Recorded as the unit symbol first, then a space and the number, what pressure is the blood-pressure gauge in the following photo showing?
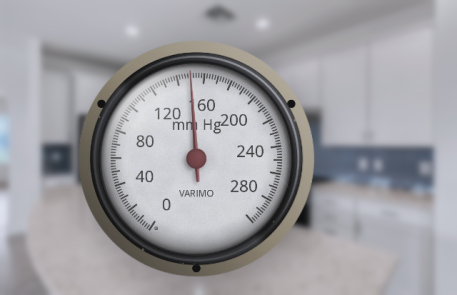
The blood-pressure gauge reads mmHg 150
